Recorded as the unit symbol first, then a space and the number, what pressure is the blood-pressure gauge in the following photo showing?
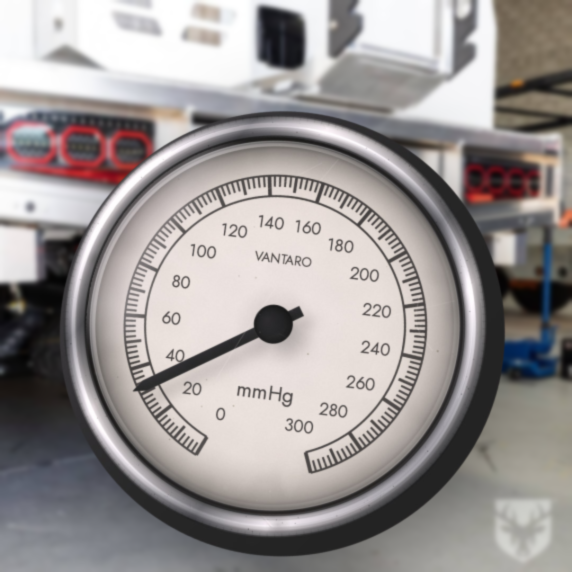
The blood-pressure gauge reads mmHg 32
